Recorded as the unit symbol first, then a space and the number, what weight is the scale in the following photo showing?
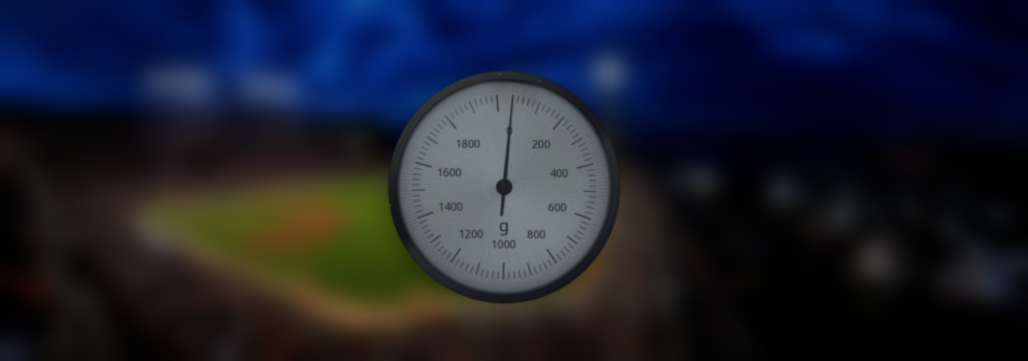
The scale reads g 0
